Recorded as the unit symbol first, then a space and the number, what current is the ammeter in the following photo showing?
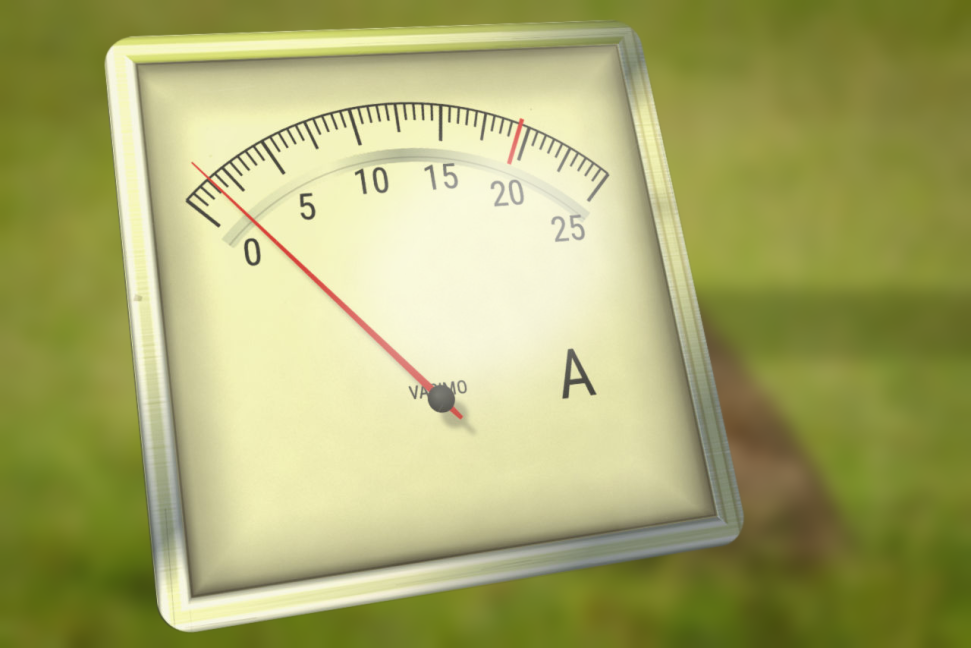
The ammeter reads A 1.5
